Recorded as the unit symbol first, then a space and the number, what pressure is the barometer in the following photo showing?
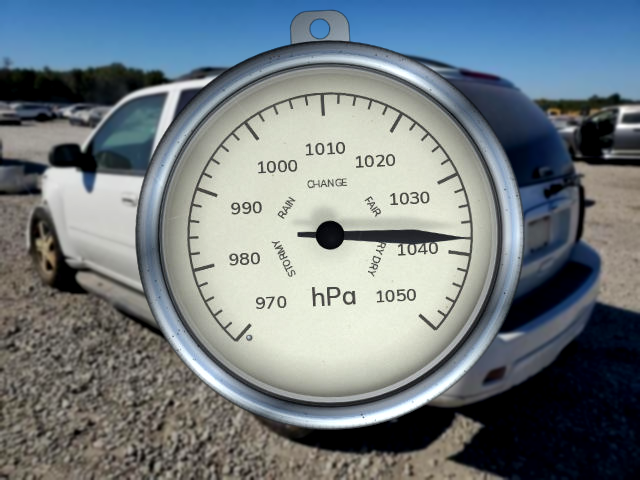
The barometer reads hPa 1038
